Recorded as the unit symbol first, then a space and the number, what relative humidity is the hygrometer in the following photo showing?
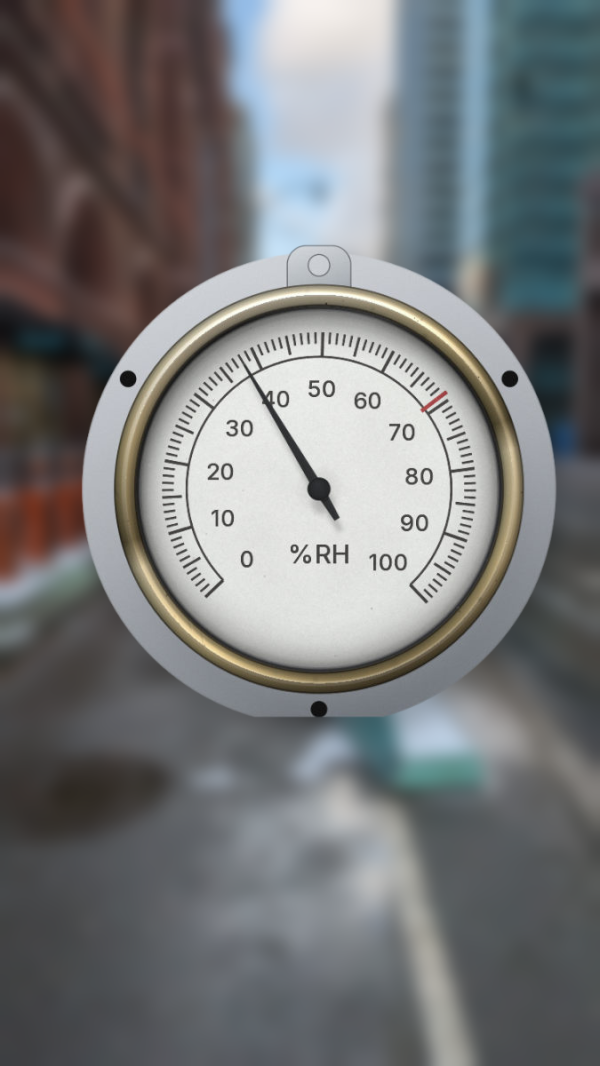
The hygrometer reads % 38
